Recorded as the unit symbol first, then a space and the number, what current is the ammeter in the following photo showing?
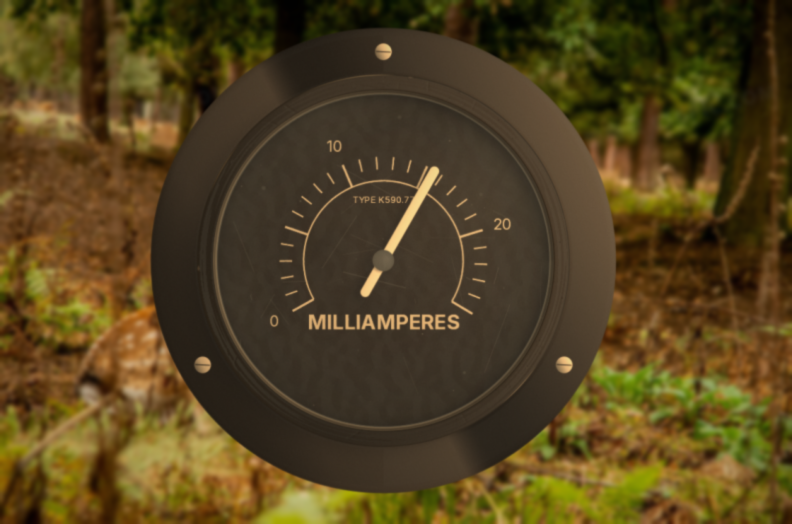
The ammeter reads mA 15.5
